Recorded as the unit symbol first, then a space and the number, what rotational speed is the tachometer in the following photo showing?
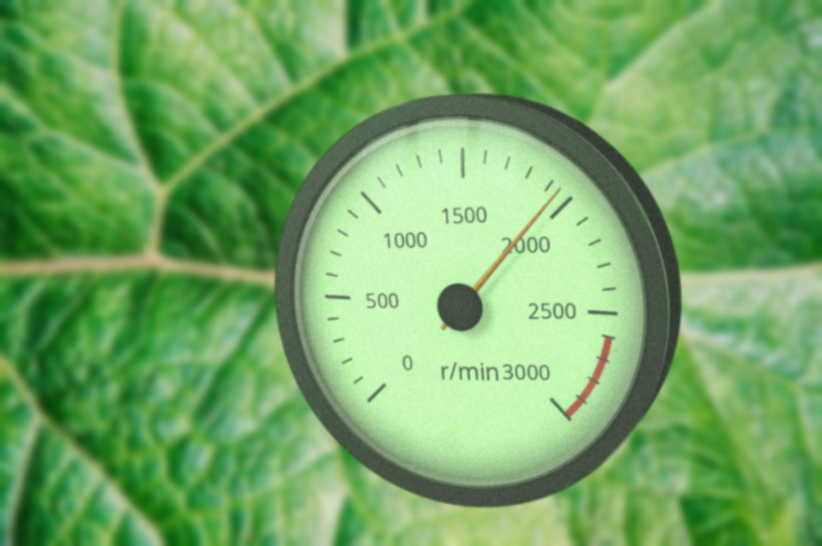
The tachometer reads rpm 1950
